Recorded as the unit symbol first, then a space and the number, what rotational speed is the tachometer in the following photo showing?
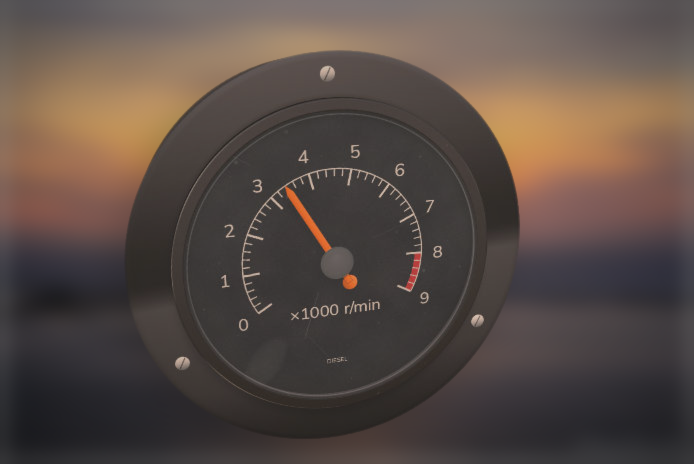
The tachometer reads rpm 3400
